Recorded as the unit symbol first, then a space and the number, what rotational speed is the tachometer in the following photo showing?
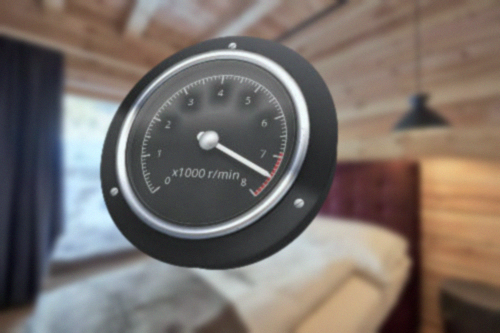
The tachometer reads rpm 7500
